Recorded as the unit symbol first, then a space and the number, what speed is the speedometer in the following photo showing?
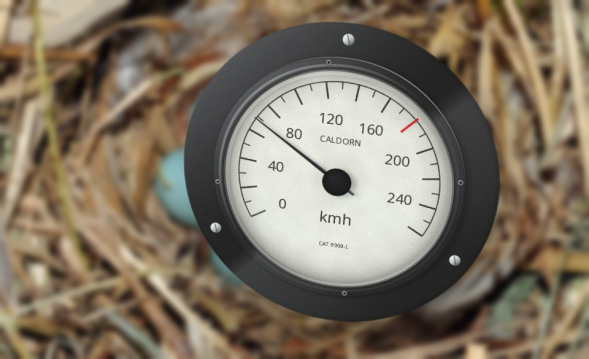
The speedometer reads km/h 70
